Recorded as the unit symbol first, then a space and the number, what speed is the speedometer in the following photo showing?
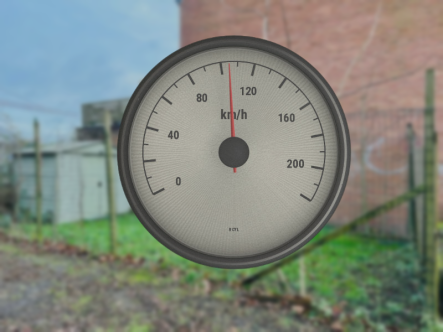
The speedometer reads km/h 105
